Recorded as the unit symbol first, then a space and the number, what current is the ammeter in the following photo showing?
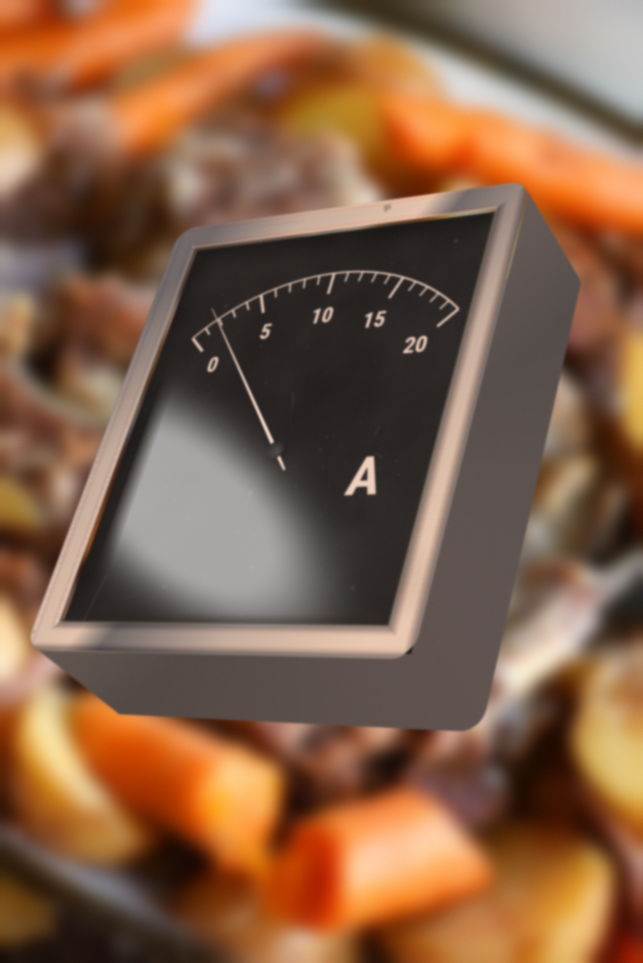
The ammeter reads A 2
